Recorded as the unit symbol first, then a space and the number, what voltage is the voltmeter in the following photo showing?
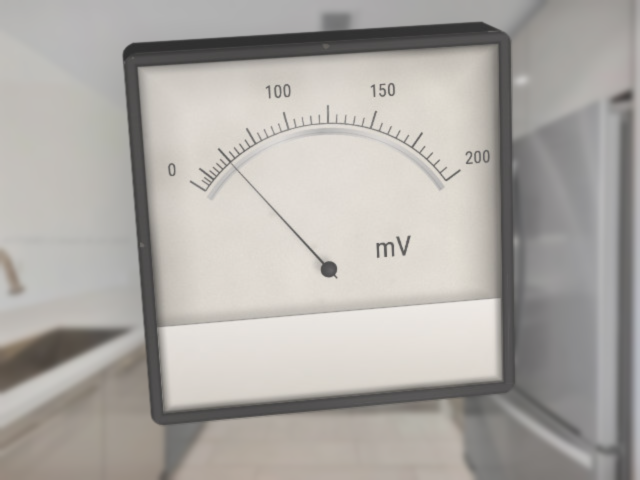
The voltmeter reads mV 50
